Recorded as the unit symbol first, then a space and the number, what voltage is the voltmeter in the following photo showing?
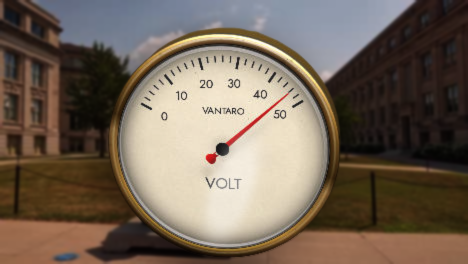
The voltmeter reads V 46
